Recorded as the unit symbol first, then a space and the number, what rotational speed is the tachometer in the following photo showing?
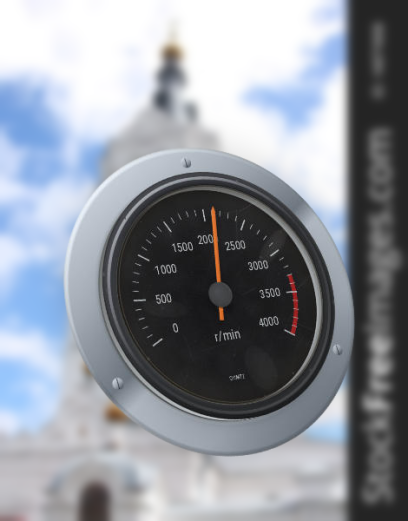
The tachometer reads rpm 2100
